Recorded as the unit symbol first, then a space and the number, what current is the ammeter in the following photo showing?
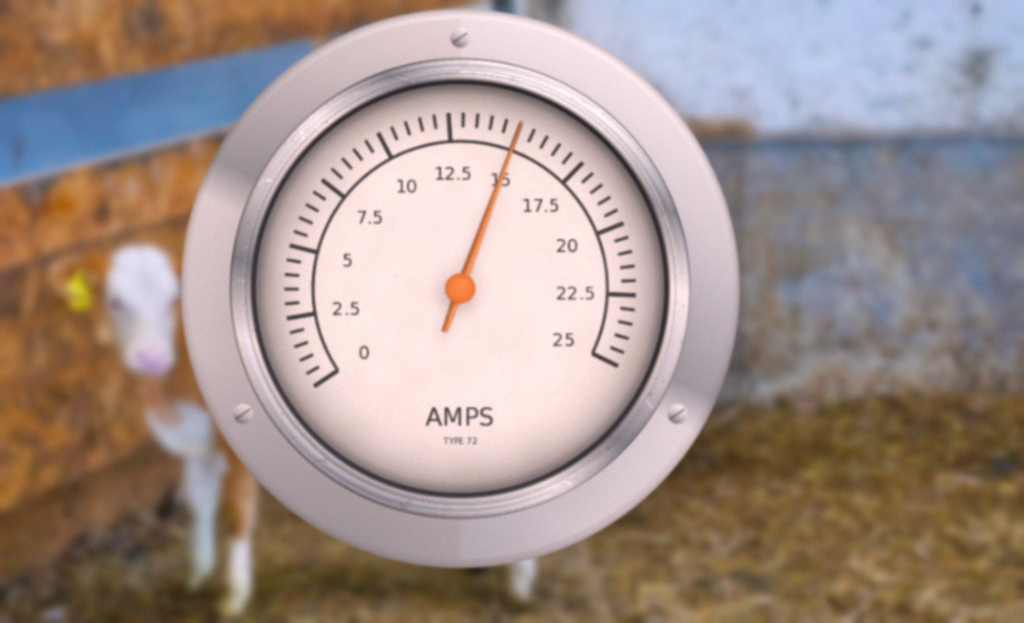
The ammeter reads A 15
